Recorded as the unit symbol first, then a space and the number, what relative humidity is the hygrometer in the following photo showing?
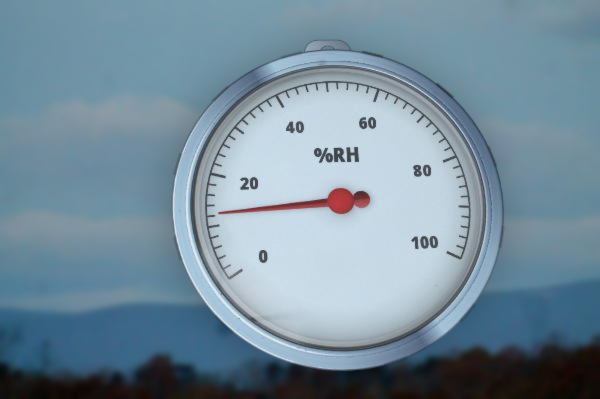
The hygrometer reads % 12
